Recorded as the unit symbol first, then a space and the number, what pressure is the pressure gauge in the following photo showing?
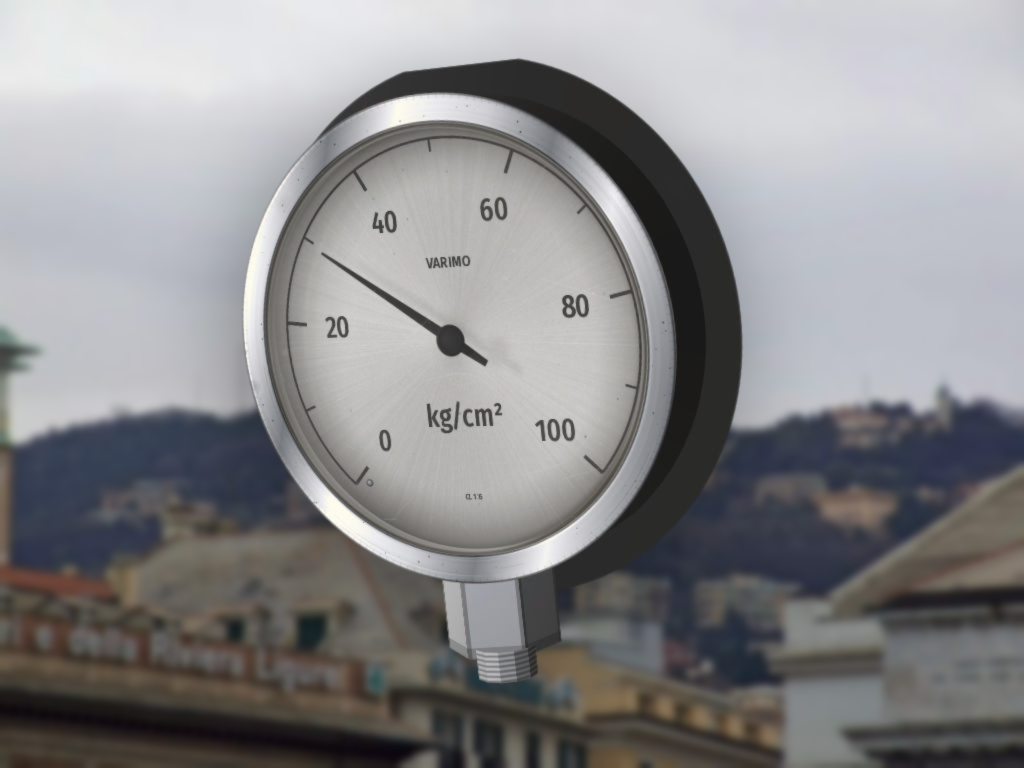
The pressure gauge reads kg/cm² 30
